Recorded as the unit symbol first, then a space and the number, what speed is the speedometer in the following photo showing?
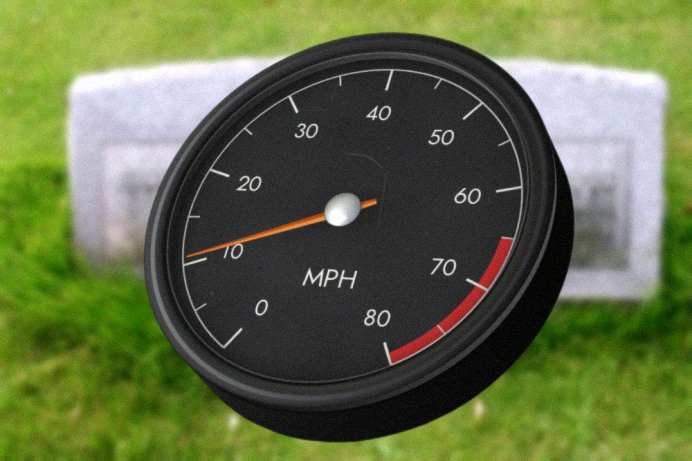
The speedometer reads mph 10
